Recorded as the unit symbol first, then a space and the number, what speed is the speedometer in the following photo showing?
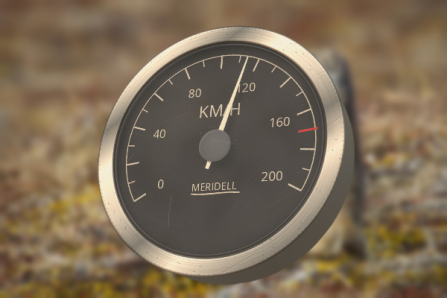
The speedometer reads km/h 115
